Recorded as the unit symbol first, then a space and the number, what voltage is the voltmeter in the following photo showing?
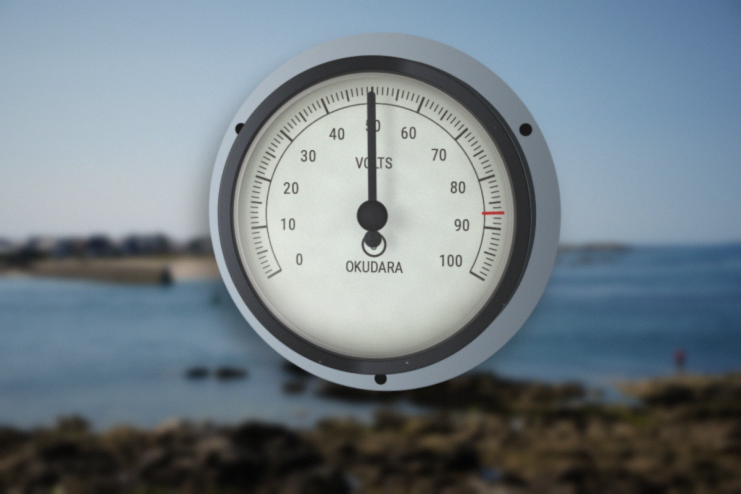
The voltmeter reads V 50
